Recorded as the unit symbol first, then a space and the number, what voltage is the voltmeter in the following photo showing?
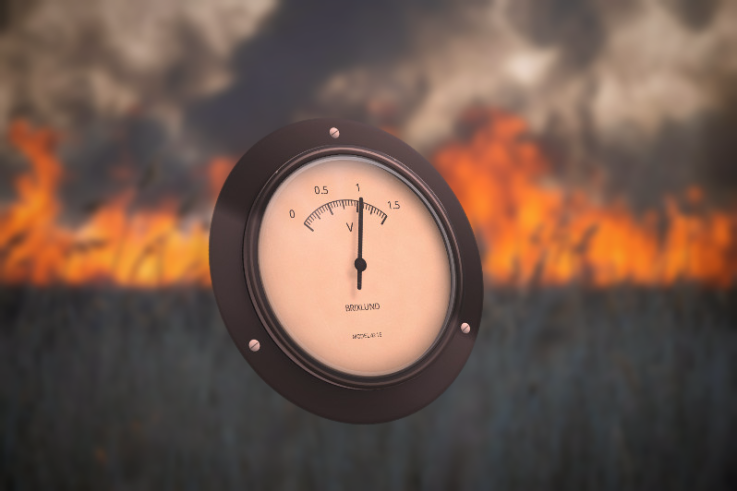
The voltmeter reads V 1
